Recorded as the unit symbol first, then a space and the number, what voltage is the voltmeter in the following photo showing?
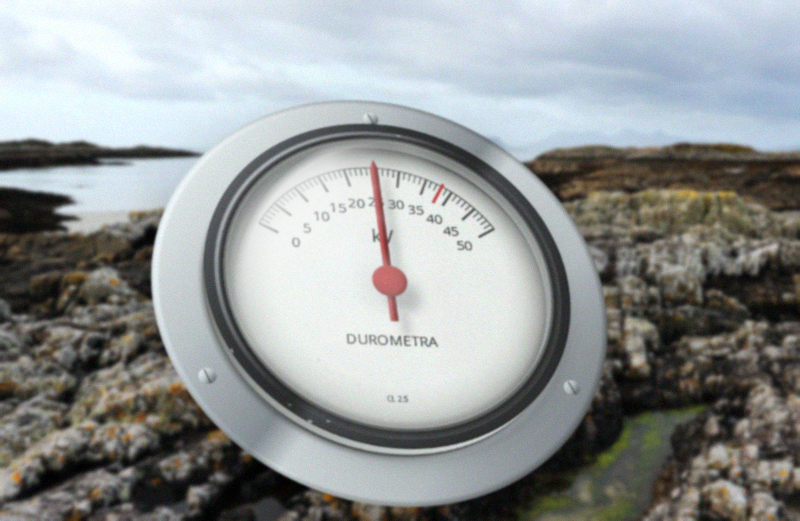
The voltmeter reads kV 25
